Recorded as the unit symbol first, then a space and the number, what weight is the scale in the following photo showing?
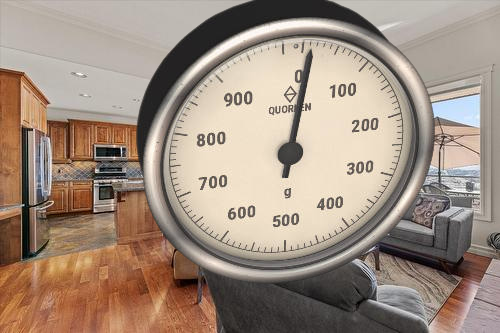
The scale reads g 10
